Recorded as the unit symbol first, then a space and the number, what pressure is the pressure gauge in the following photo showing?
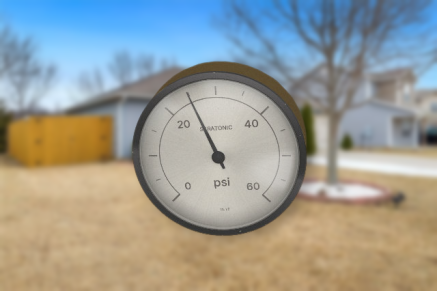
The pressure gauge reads psi 25
